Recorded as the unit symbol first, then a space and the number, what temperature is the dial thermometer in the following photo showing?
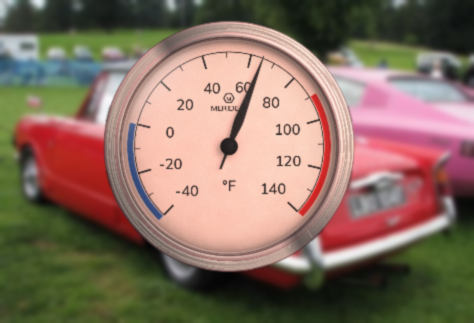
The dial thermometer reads °F 65
